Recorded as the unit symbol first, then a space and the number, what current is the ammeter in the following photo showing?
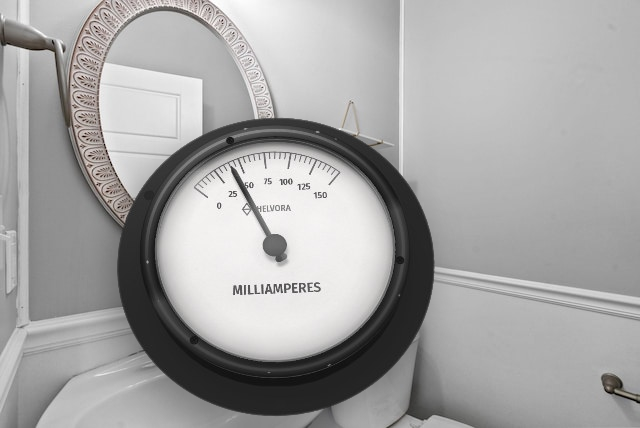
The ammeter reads mA 40
